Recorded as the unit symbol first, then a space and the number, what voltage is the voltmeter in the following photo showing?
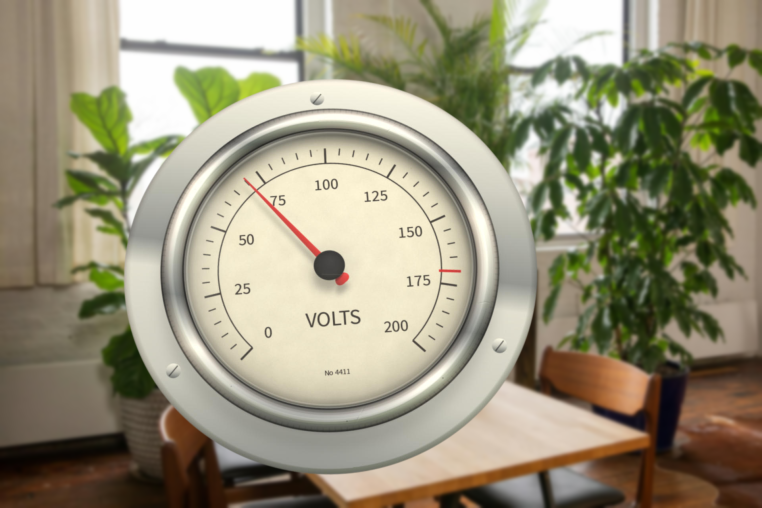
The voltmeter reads V 70
